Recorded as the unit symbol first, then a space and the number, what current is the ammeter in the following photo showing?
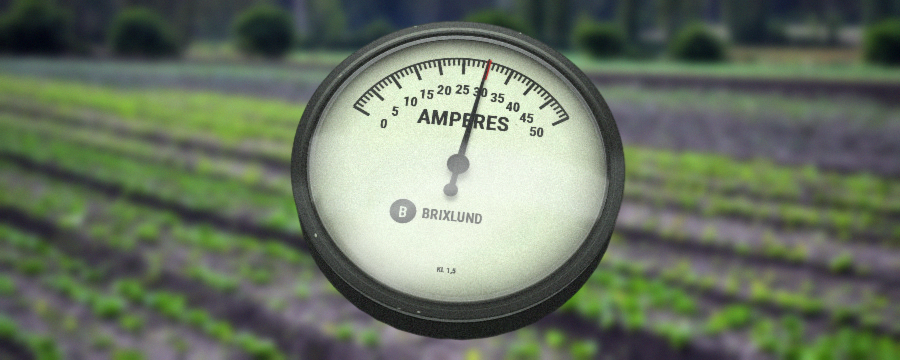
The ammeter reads A 30
